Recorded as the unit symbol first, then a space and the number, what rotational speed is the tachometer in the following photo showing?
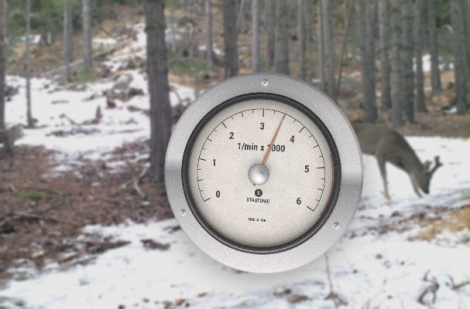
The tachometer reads rpm 3500
